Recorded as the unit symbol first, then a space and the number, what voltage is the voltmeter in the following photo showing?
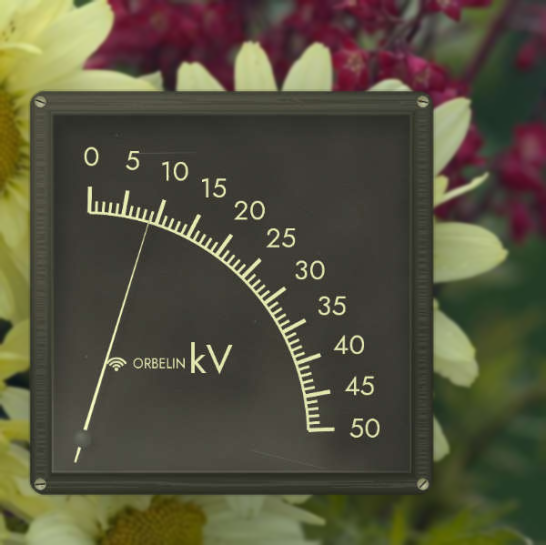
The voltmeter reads kV 9
